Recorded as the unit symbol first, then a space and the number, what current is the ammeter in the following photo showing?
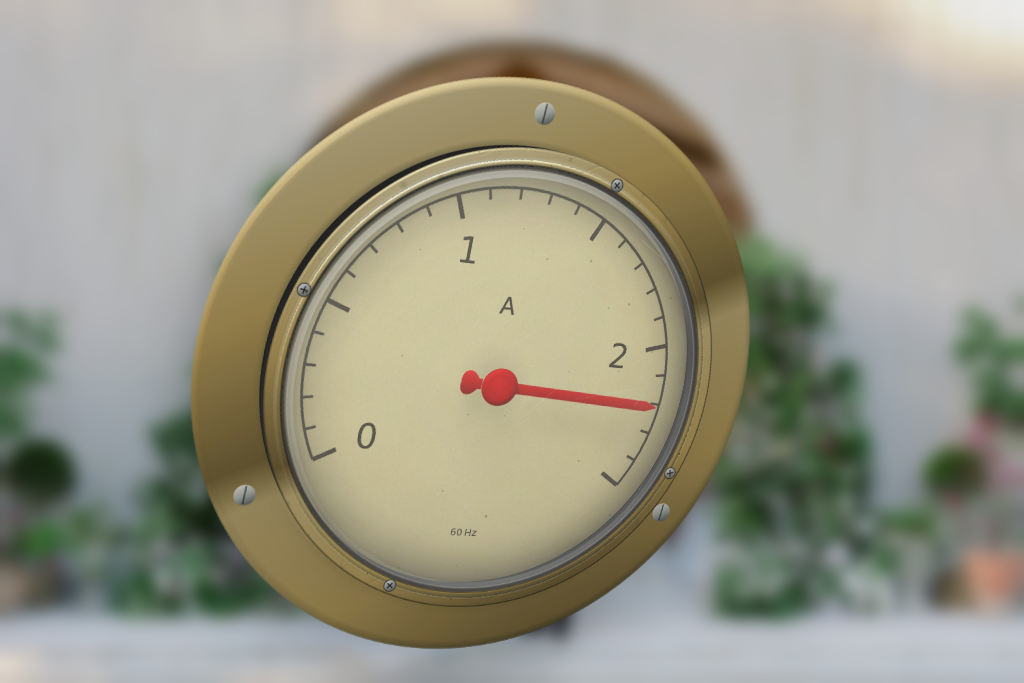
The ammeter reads A 2.2
